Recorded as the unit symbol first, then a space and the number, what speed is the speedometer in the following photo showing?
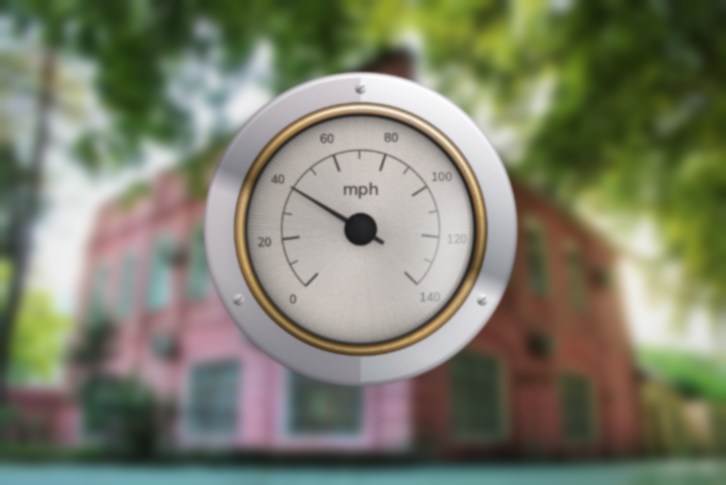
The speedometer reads mph 40
